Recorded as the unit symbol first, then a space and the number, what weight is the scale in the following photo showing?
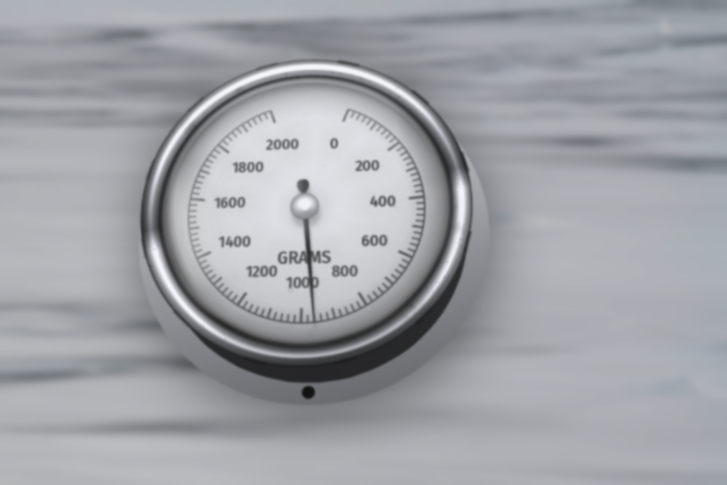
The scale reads g 960
